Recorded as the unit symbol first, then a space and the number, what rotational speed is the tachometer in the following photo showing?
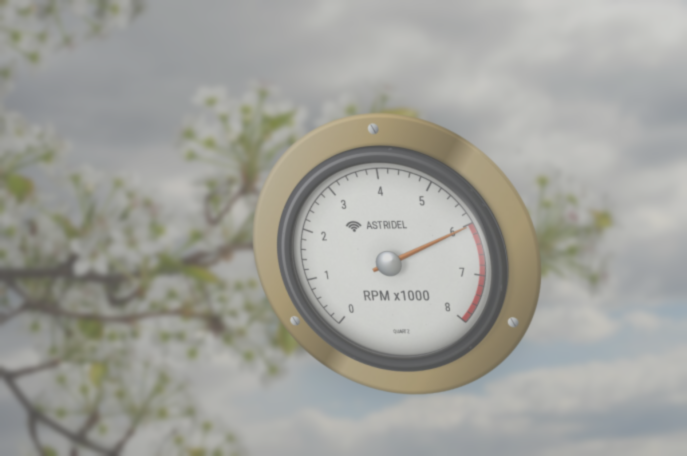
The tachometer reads rpm 6000
